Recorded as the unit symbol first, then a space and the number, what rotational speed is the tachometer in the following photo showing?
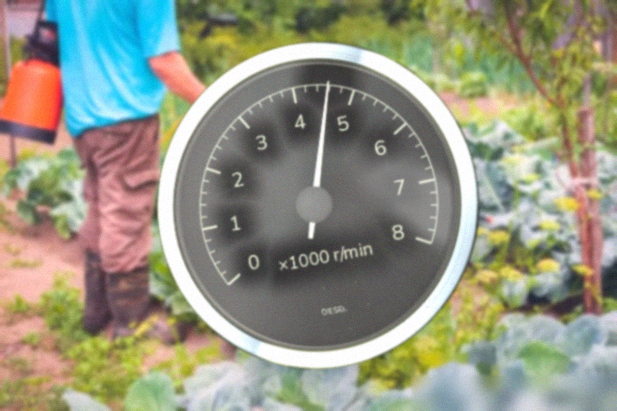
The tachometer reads rpm 4600
